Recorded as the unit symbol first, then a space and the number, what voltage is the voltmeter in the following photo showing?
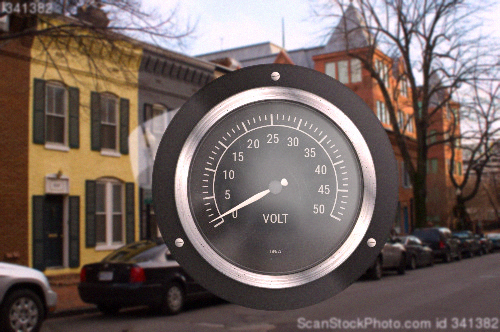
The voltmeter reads V 1
